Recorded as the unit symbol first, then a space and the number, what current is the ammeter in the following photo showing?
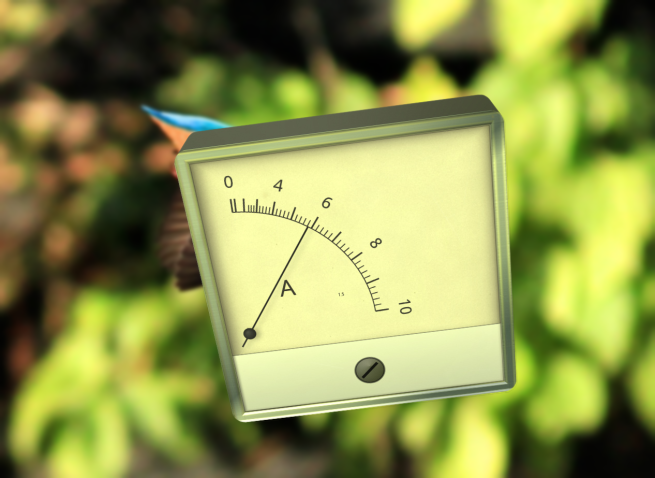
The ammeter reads A 5.8
